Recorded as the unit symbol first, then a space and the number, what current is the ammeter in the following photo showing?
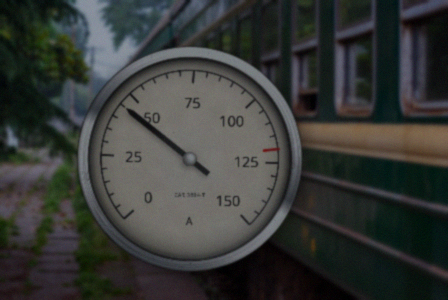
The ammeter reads A 45
